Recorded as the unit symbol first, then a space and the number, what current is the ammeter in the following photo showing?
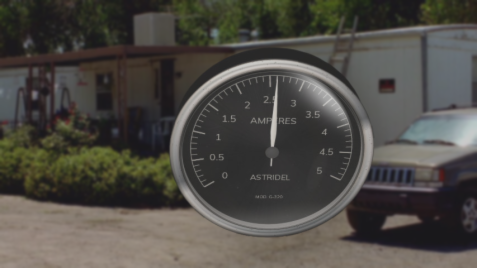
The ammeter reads A 2.6
